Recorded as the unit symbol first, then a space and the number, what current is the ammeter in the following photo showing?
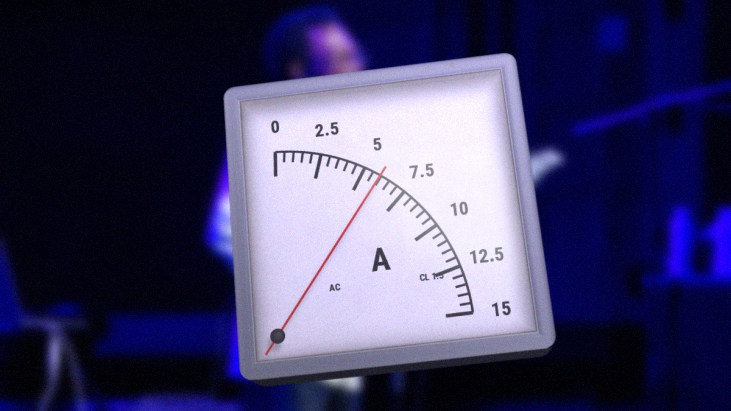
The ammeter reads A 6
